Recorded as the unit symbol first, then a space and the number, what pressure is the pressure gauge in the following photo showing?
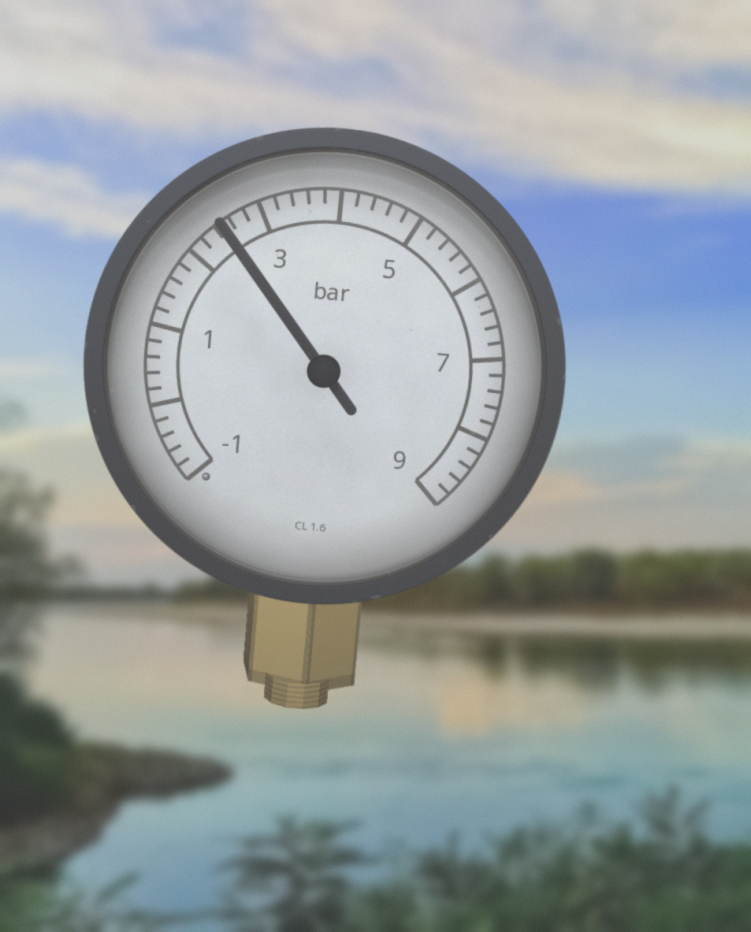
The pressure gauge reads bar 2.5
